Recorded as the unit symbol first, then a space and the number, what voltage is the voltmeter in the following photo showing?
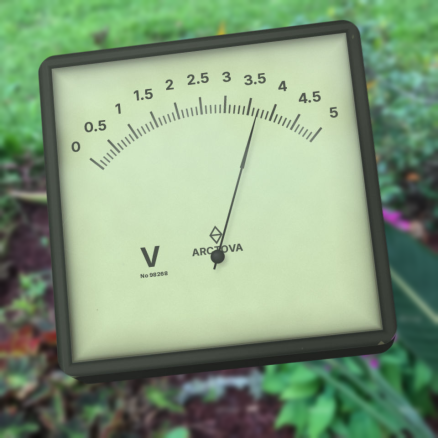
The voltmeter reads V 3.7
